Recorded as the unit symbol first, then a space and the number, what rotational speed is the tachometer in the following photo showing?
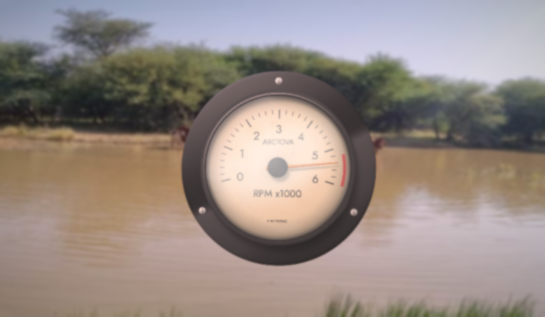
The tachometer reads rpm 5400
